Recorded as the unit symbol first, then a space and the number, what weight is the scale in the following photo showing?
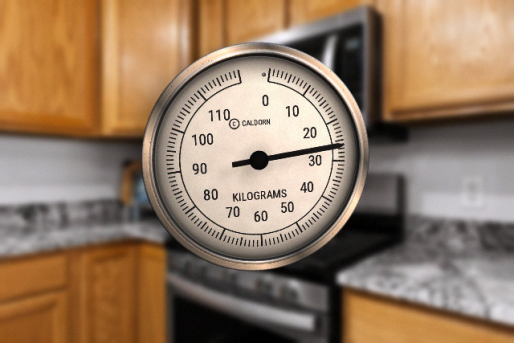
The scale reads kg 26
